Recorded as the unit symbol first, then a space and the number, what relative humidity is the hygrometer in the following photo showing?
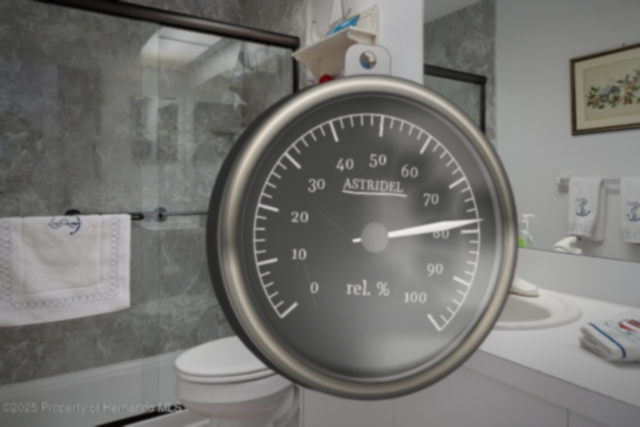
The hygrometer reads % 78
